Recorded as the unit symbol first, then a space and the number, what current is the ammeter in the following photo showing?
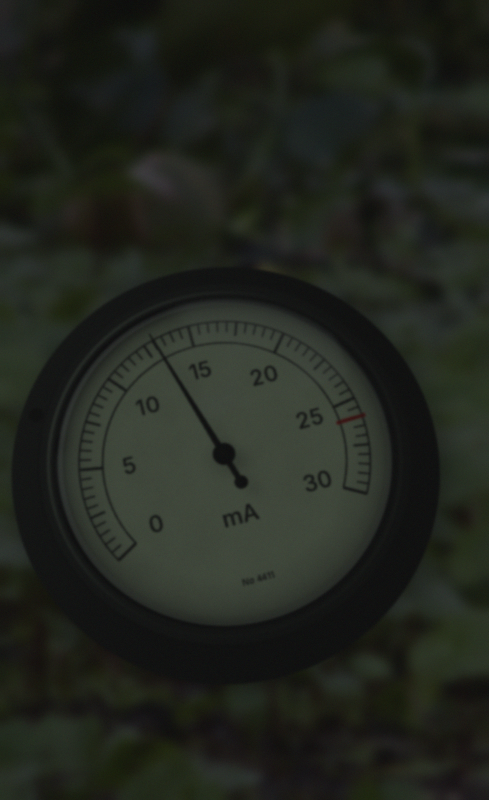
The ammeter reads mA 13
